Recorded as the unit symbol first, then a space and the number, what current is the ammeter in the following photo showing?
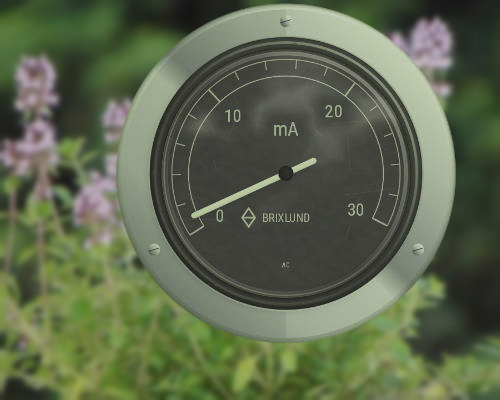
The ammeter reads mA 1
